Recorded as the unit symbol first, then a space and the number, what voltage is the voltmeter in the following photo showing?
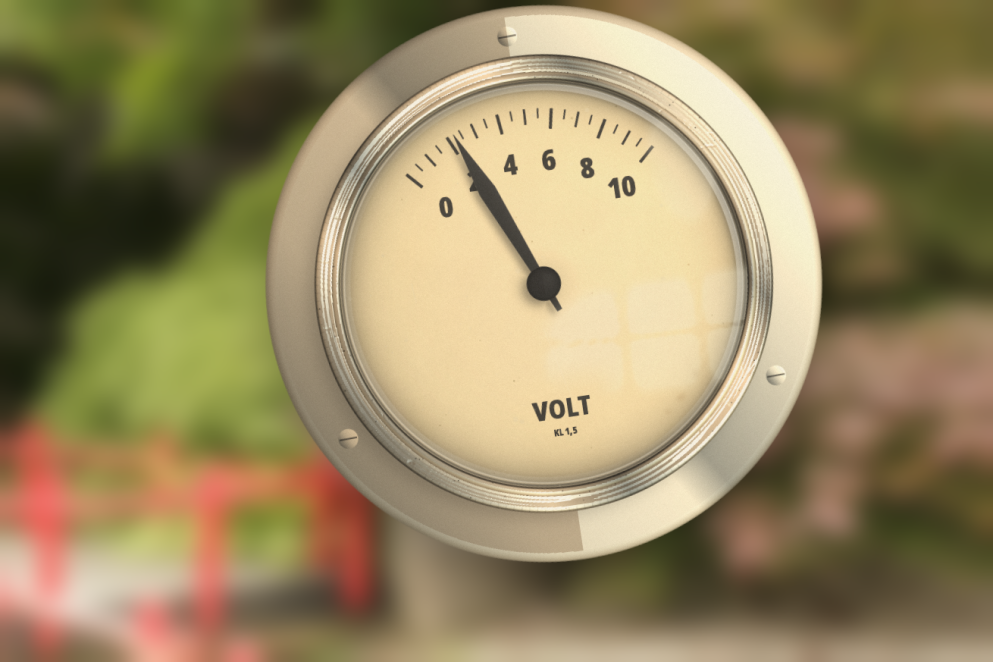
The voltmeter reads V 2.25
